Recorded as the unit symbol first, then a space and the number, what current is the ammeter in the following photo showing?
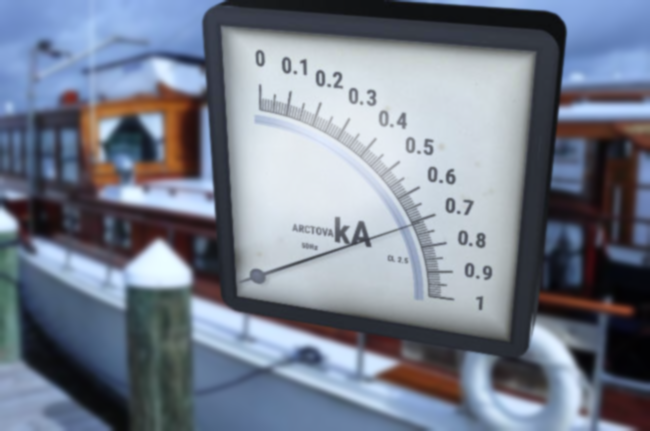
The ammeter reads kA 0.7
